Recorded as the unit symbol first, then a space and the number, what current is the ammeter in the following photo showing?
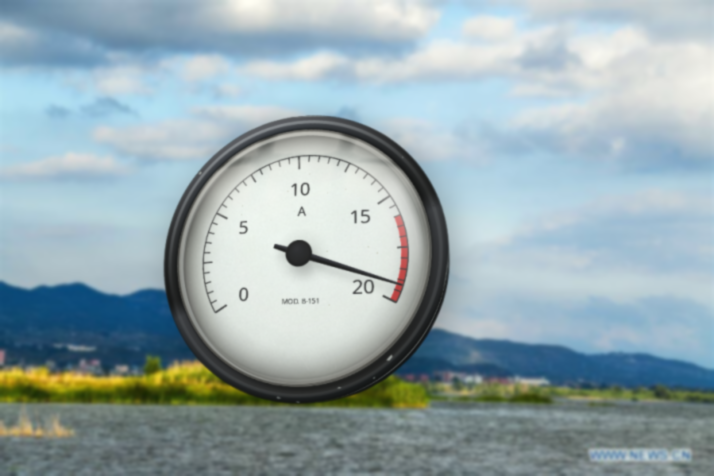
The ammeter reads A 19.25
